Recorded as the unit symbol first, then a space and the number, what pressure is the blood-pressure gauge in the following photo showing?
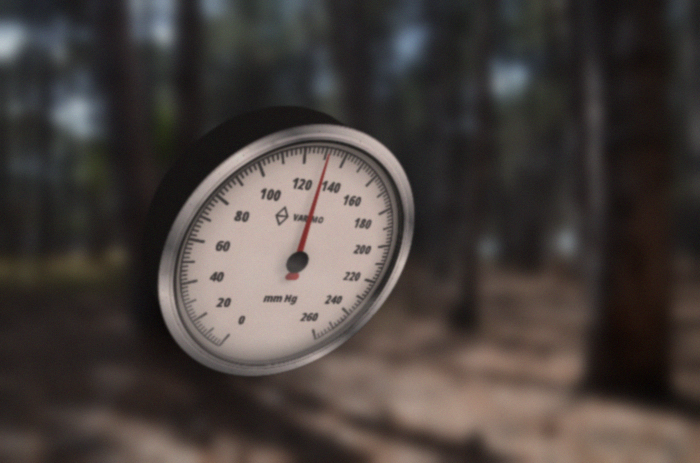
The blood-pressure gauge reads mmHg 130
